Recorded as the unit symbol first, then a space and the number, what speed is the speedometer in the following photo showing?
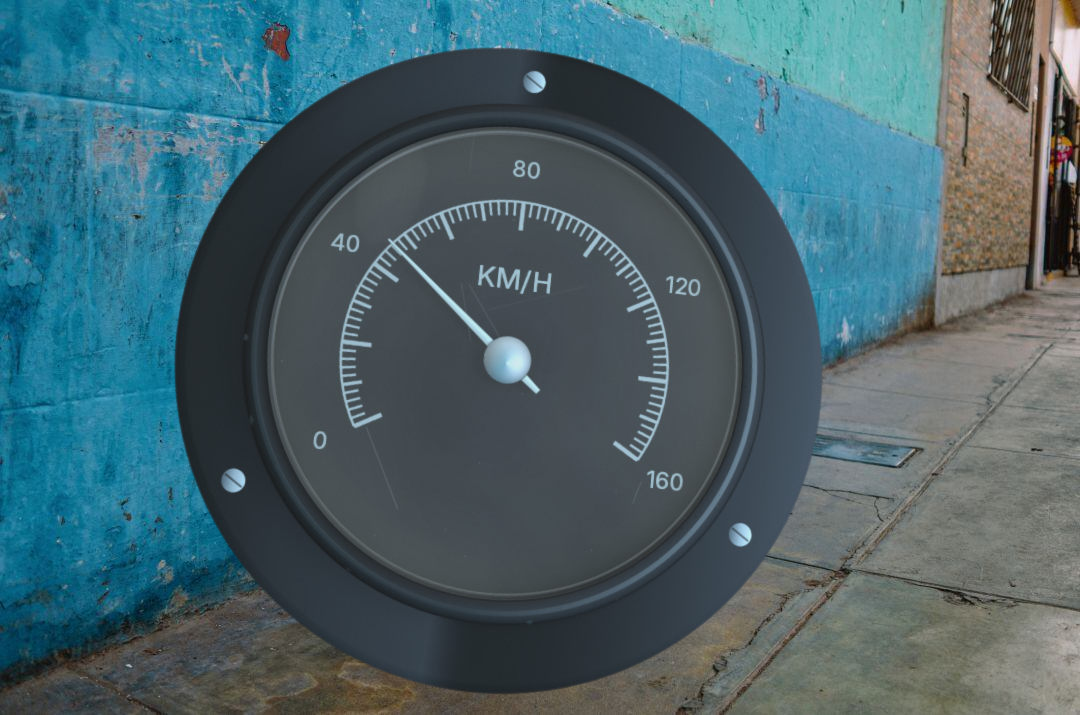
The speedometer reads km/h 46
